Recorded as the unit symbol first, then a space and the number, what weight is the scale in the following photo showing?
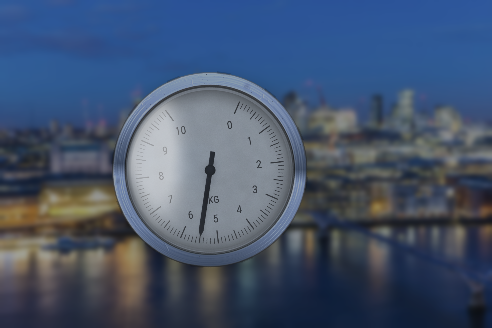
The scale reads kg 5.5
